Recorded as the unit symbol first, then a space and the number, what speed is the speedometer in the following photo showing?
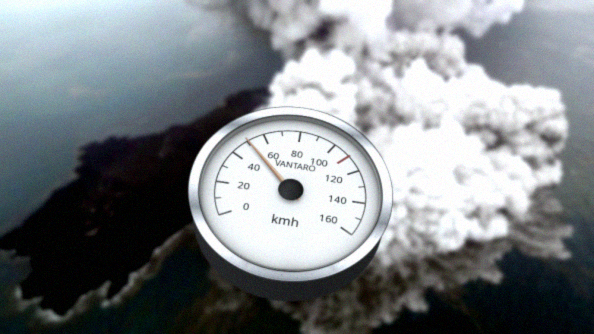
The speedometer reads km/h 50
